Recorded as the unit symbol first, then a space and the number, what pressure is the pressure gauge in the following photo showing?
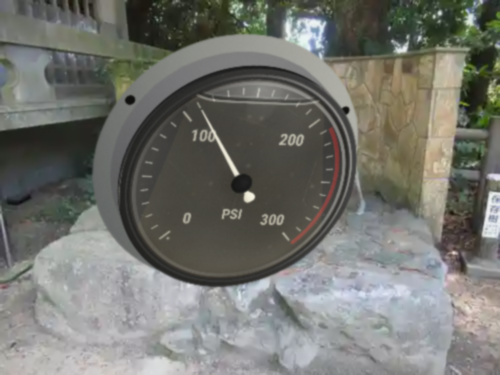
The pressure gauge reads psi 110
